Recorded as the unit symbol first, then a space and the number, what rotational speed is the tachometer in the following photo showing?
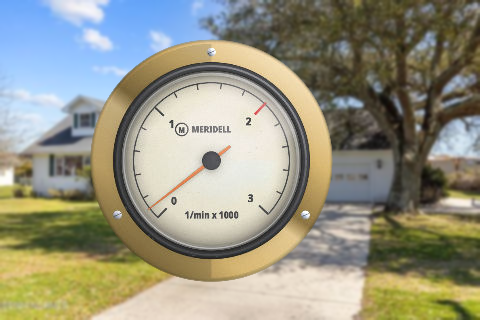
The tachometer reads rpm 100
